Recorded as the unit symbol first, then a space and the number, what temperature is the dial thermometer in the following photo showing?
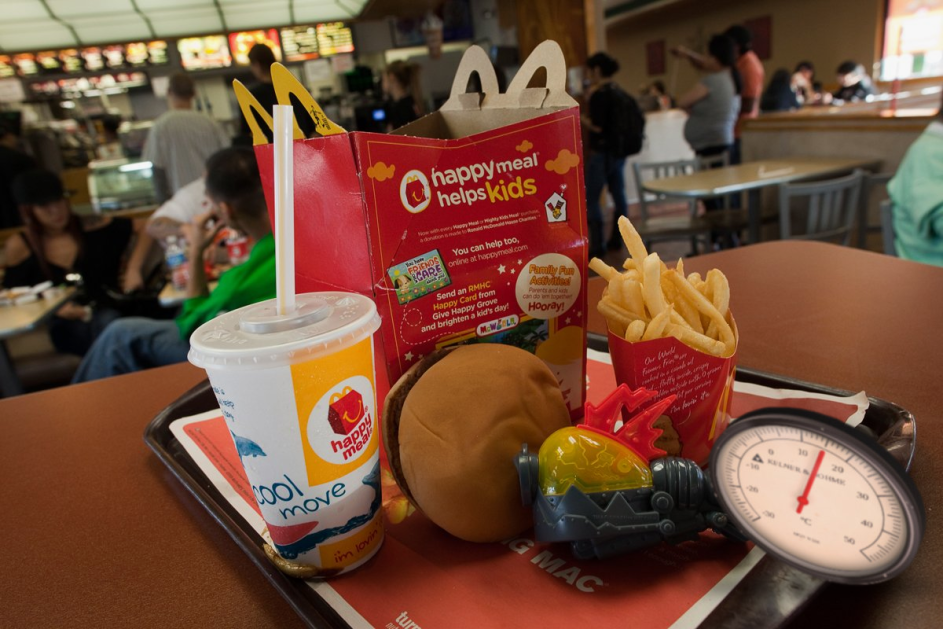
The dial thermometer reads °C 15
